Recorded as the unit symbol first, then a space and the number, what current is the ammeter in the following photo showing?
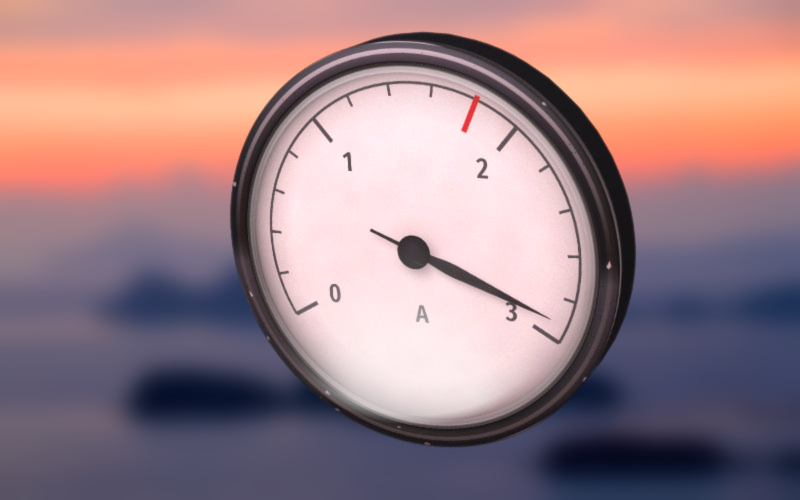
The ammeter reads A 2.9
